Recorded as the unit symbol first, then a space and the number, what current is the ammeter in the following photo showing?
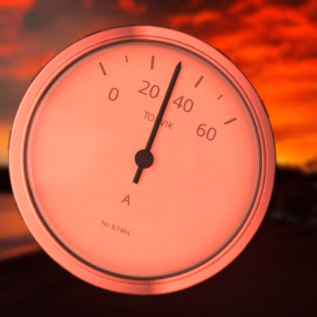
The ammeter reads A 30
